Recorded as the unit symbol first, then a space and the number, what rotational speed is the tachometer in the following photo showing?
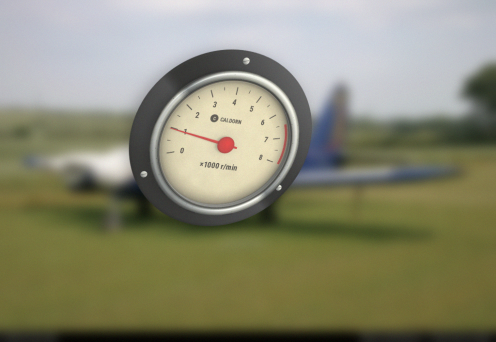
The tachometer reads rpm 1000
